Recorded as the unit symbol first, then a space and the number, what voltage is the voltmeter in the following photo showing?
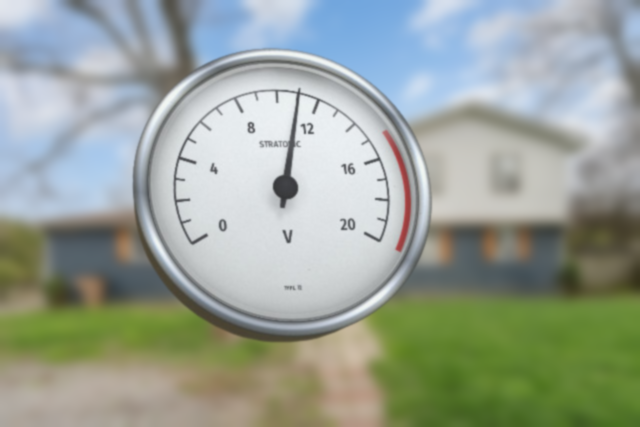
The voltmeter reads V 11
